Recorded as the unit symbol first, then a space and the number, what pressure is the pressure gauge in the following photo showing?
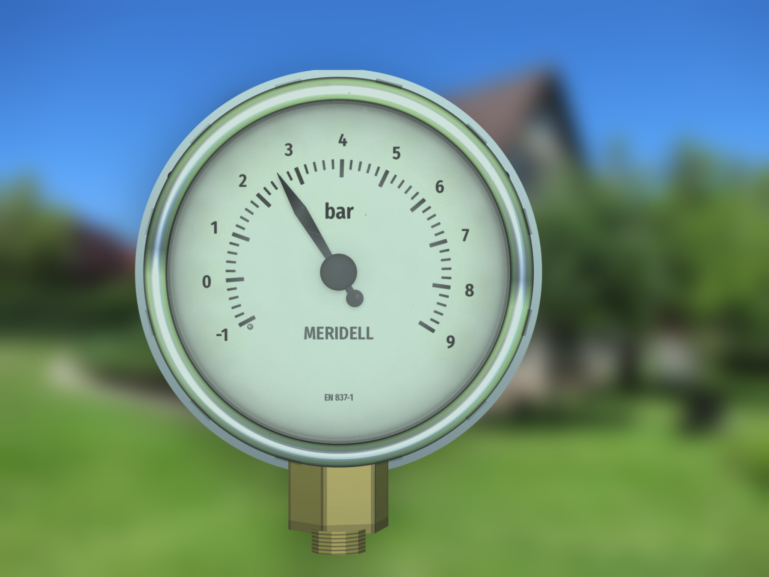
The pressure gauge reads bar 2.6
